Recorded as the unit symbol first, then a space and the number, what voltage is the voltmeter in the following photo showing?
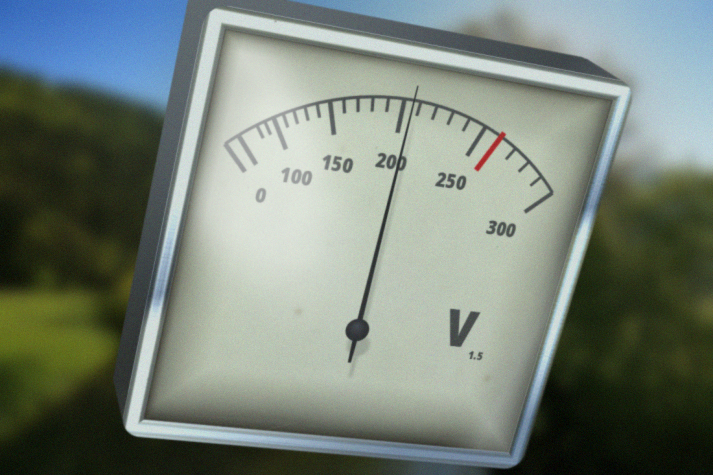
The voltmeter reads V 205
